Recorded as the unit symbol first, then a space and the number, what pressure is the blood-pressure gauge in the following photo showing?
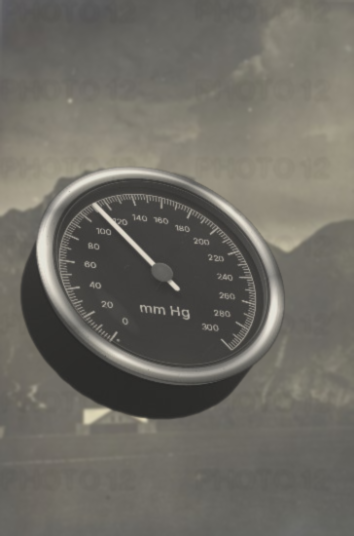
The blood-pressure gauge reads mmHg 110
